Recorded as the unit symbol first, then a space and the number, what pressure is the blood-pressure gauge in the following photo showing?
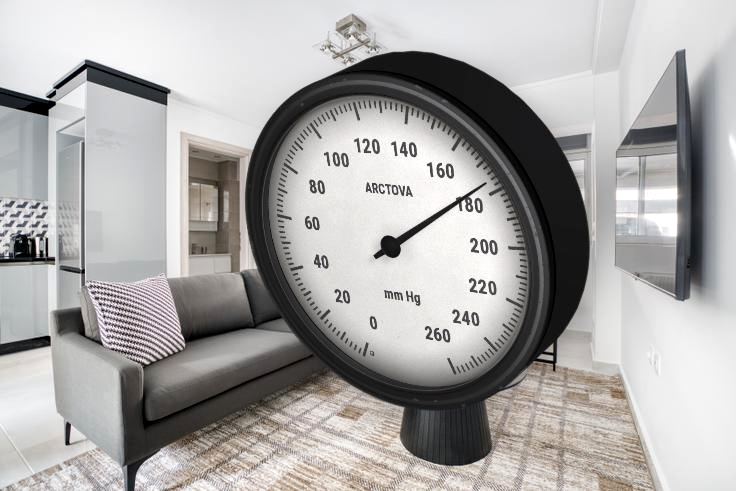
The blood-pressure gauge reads mmHg 176
